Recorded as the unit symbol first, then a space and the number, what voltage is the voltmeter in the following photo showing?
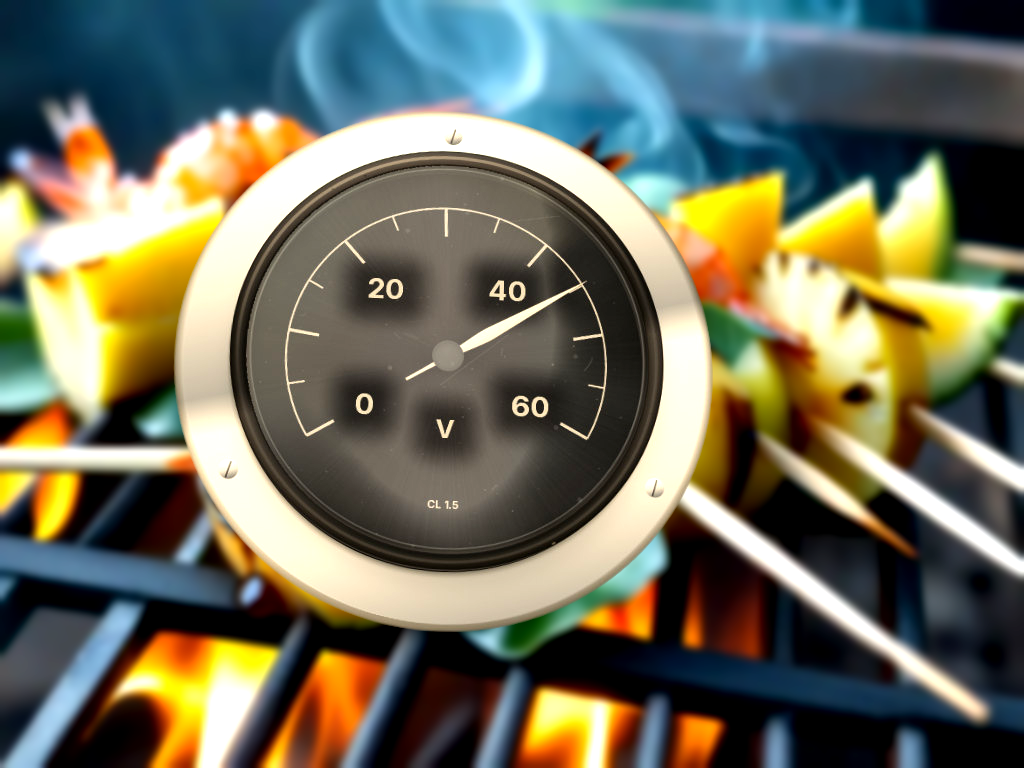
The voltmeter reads V 45
